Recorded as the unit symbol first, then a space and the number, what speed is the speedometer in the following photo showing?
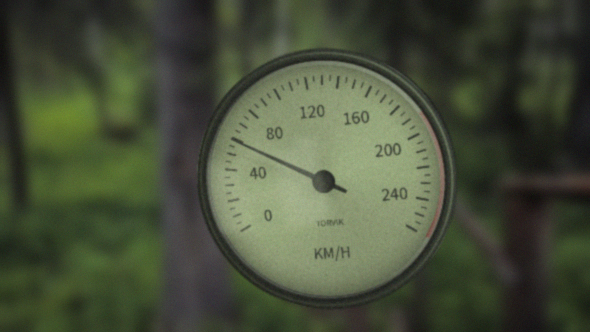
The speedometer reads km/h 60
